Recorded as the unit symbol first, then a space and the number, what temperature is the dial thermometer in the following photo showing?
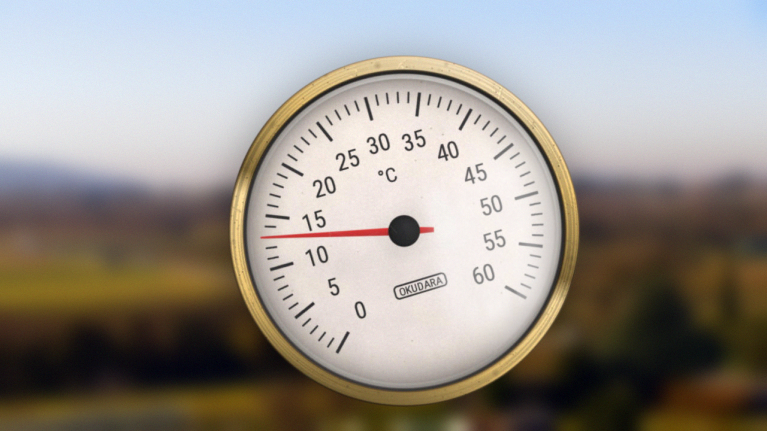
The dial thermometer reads °C 13
